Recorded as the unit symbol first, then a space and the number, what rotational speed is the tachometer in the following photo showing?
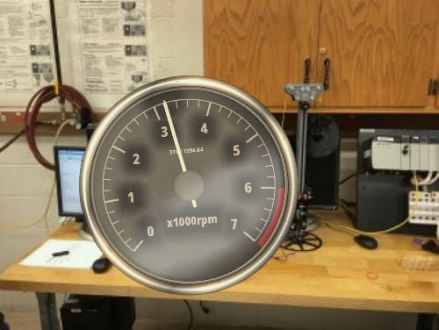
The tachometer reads rpm 3200
